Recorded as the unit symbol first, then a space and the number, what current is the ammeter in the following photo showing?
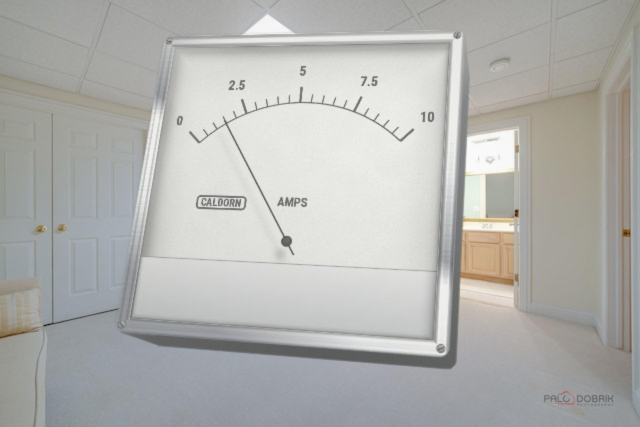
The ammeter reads A 1.5
